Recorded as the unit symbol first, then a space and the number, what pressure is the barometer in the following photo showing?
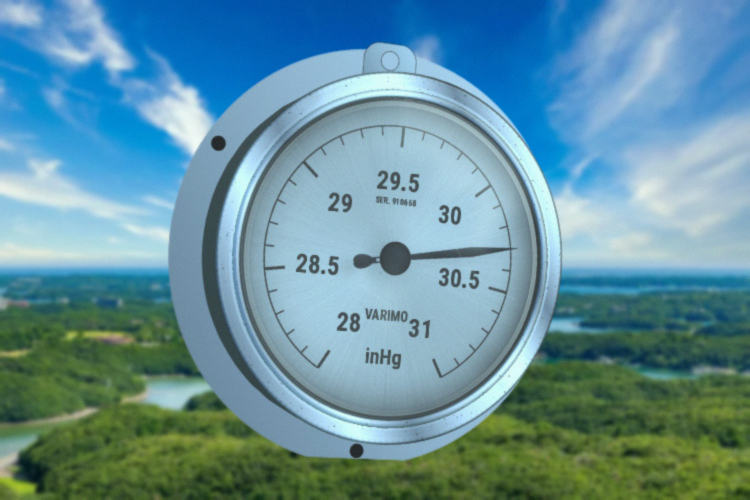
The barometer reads inHg 30.3
